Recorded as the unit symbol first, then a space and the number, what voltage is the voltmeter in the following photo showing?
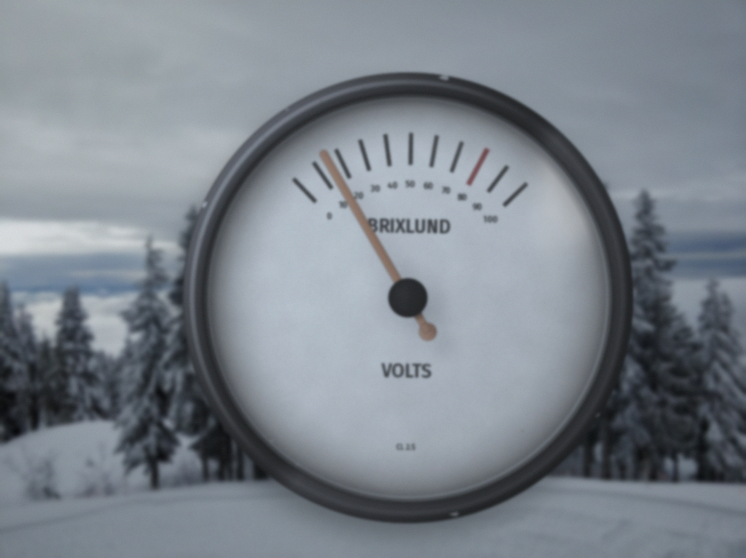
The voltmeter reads V 15
